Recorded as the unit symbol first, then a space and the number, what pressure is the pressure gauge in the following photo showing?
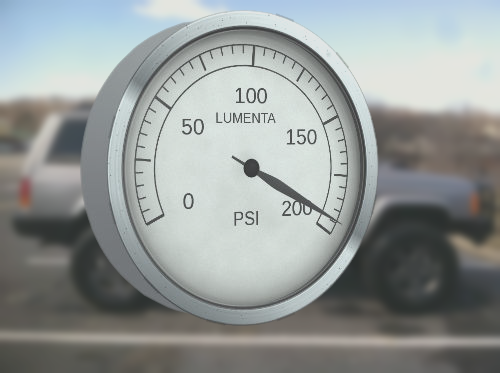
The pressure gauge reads psi 195
